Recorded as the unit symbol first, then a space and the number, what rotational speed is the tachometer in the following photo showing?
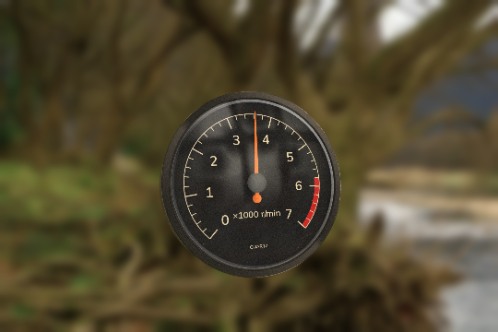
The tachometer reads rpm 3600
